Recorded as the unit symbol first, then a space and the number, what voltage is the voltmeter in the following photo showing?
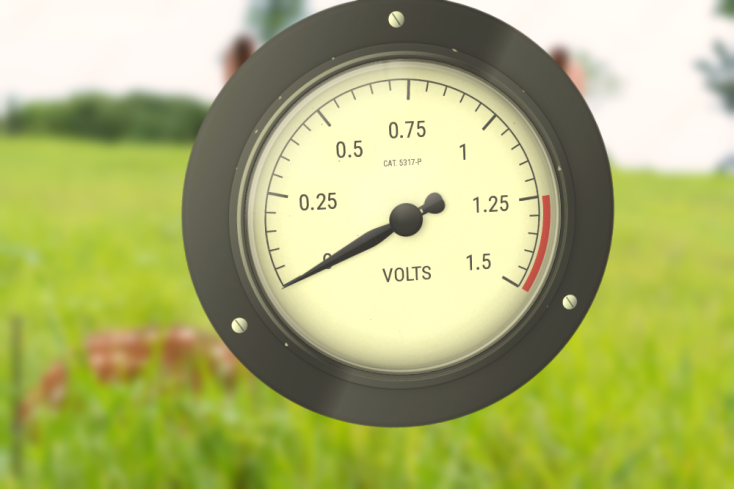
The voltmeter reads V 0
